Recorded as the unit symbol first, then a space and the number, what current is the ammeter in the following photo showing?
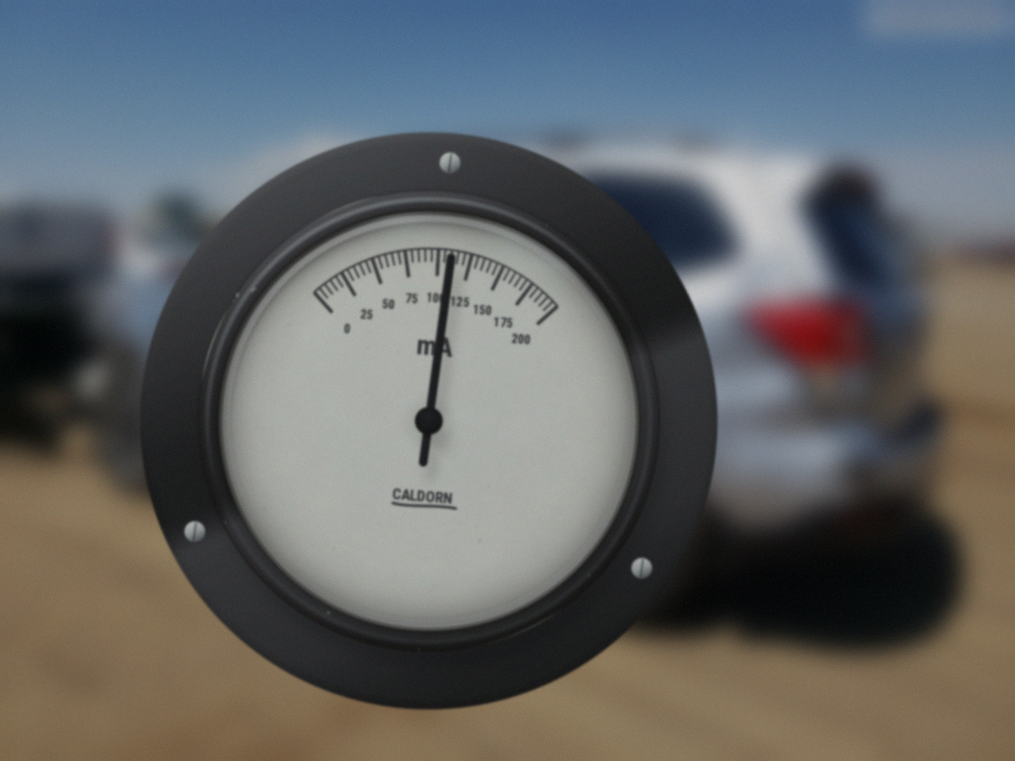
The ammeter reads mA 110
